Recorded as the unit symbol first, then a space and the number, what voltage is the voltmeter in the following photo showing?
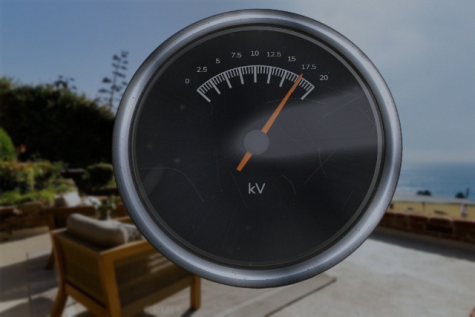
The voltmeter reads kV 17.5
